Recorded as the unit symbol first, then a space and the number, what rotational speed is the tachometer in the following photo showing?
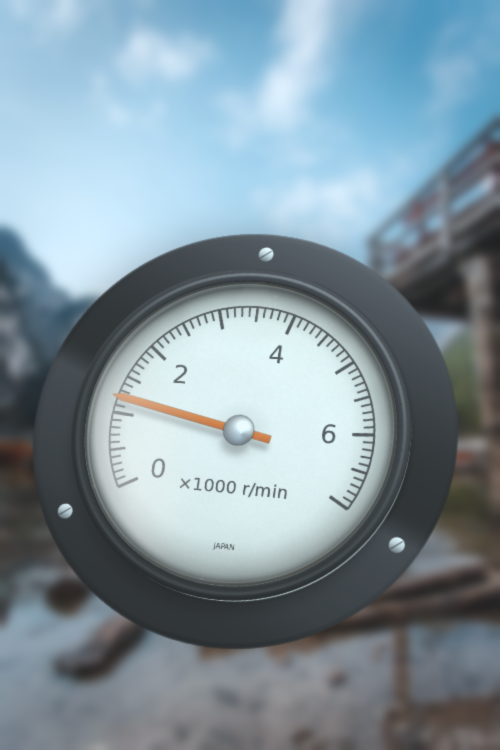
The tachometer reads rpm 1200
